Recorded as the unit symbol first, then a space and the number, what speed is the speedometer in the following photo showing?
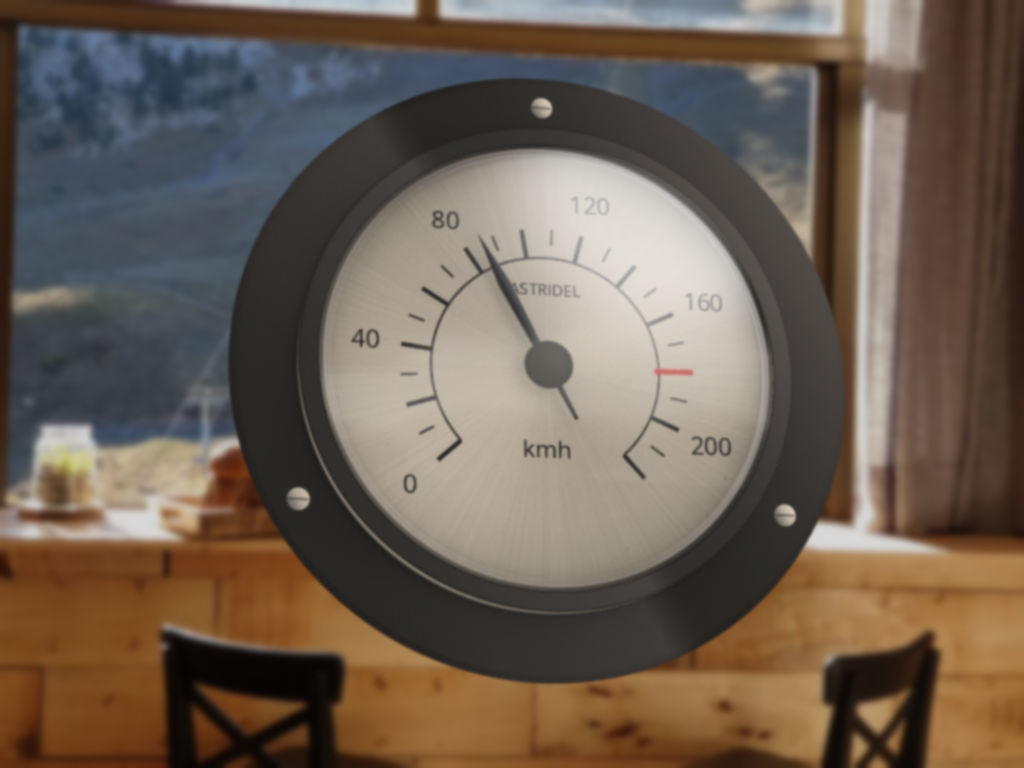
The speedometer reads km/h 85
